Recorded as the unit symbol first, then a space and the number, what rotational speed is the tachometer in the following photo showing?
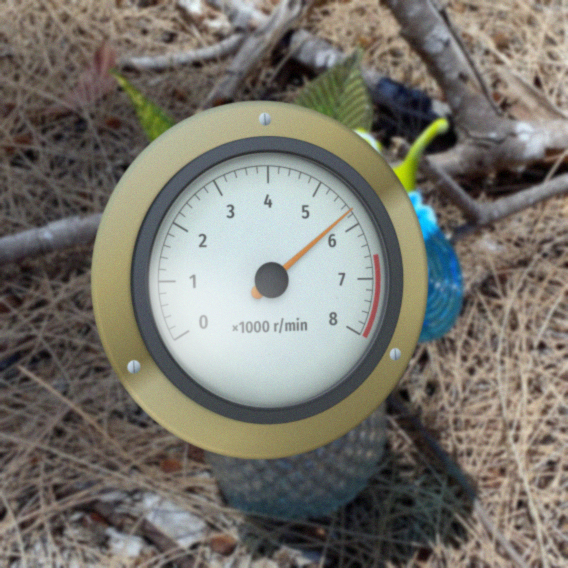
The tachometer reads rpm 5700
